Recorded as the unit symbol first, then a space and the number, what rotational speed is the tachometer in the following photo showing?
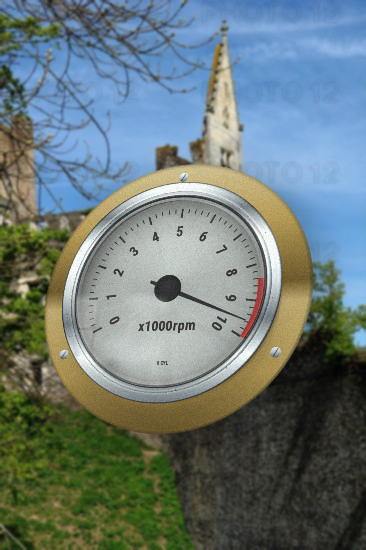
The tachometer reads rpm 9600
